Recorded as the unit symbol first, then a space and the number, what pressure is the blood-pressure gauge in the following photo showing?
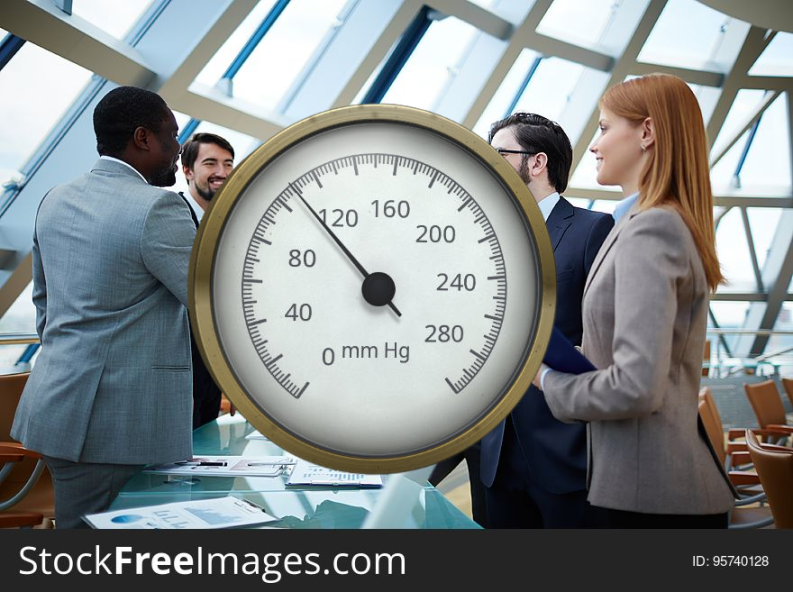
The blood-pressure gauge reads mmHg 108
